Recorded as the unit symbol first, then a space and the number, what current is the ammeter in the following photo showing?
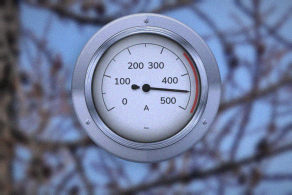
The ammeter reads A 450
